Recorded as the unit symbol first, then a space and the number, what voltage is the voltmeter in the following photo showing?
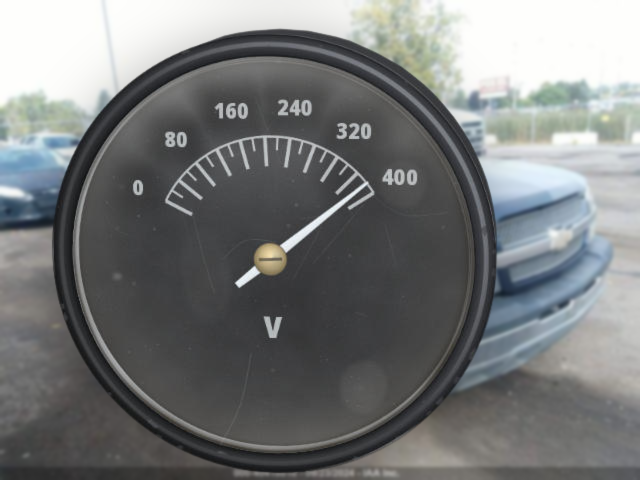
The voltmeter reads V 380
